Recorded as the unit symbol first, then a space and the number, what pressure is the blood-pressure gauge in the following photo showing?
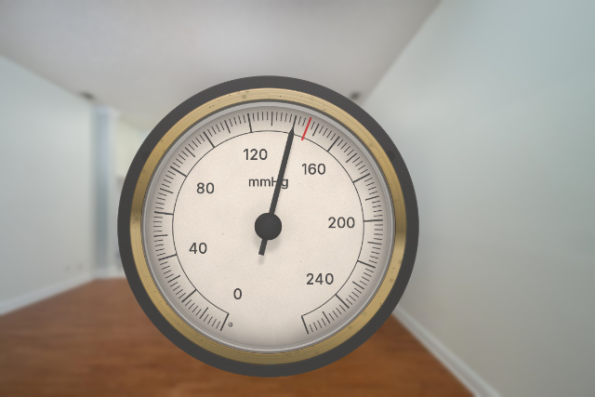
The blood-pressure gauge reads mmHg 140
